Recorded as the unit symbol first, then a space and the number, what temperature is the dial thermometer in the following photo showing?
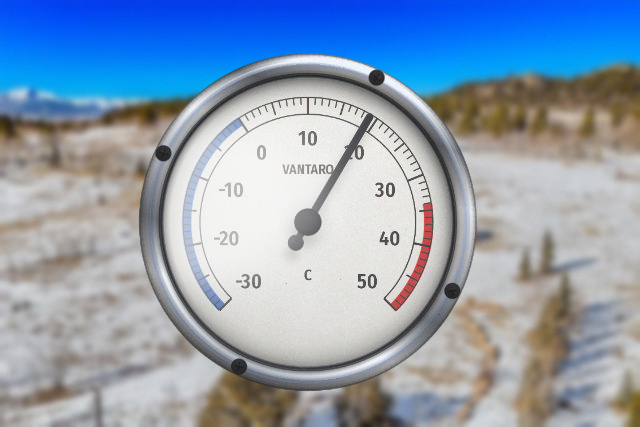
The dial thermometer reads °C 19
